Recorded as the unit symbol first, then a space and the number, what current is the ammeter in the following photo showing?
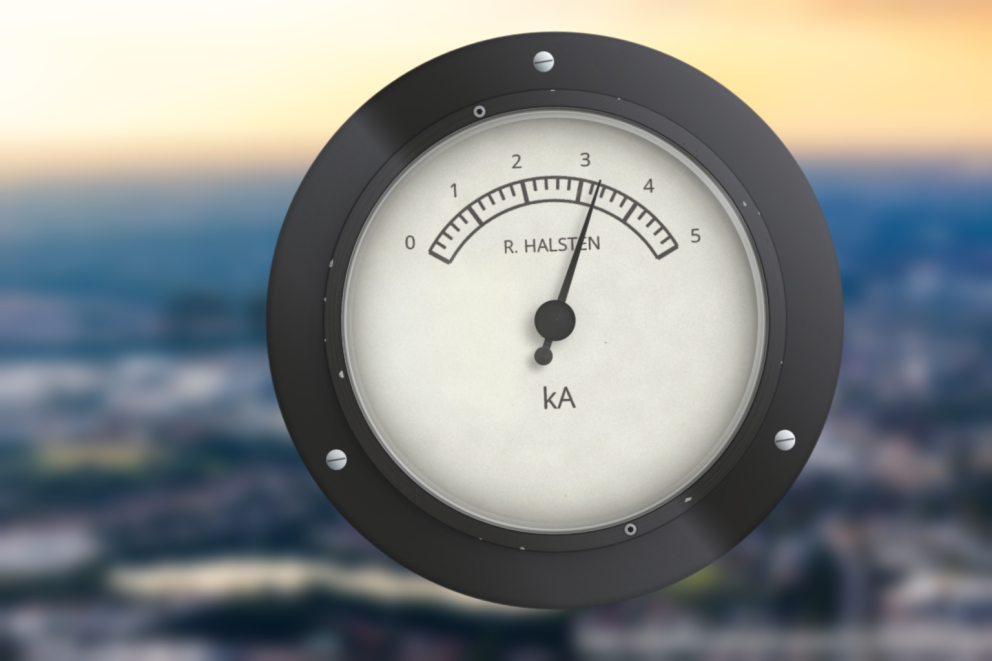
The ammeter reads kA 3.3
